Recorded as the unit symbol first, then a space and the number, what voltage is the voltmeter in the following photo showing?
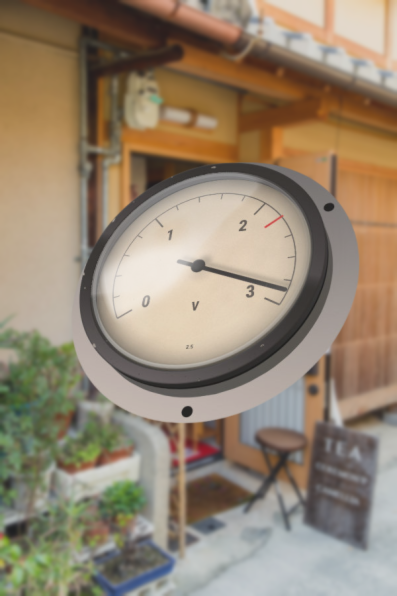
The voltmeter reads V 2.9
